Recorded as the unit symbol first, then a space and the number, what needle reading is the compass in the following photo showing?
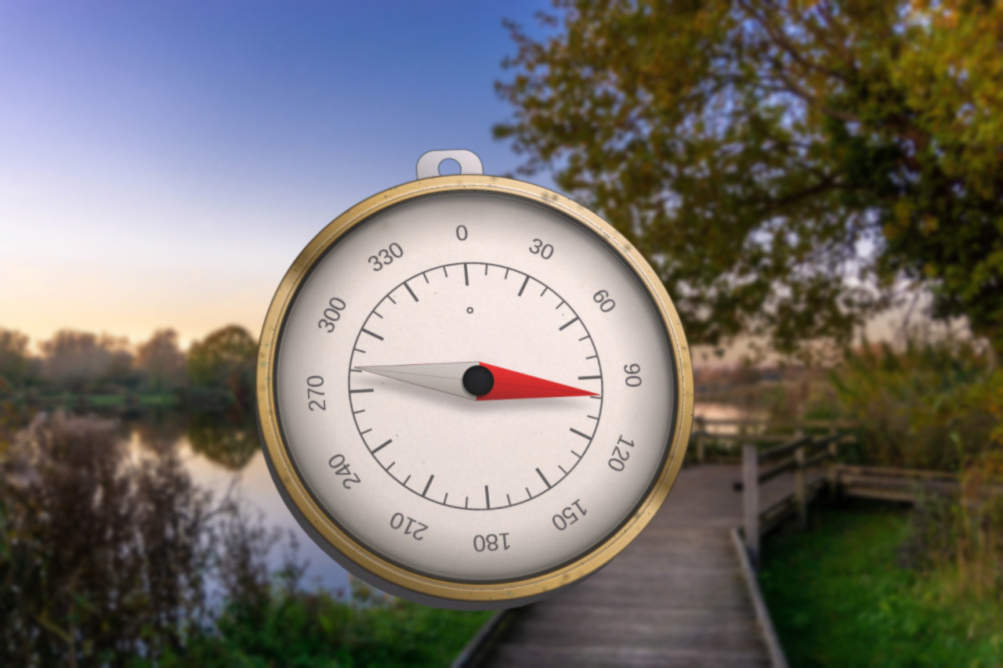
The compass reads ° 100
